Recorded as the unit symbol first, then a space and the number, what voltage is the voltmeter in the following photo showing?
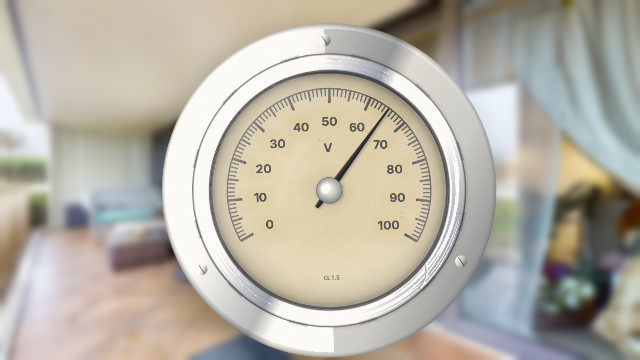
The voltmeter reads V 65
